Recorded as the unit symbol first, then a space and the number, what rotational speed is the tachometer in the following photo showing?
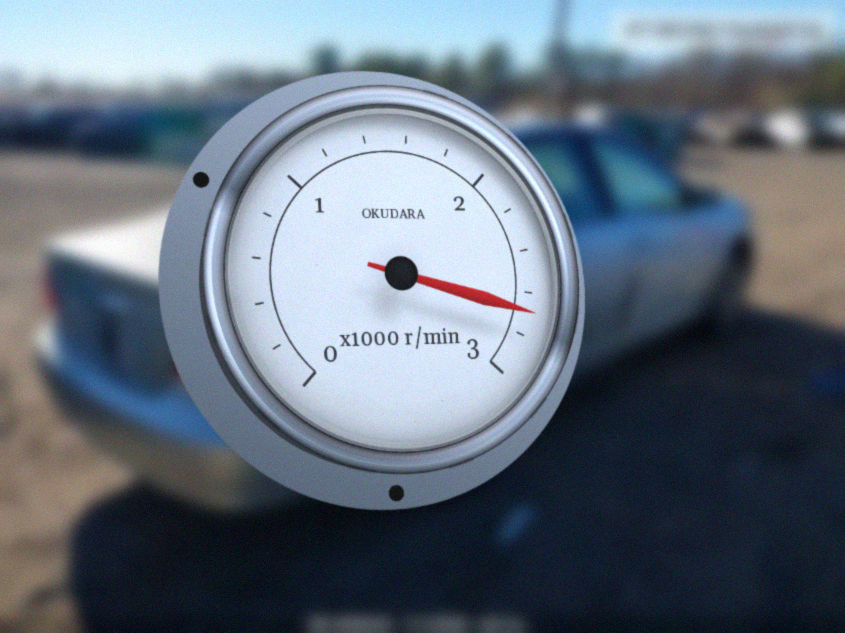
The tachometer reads rpm 2700
